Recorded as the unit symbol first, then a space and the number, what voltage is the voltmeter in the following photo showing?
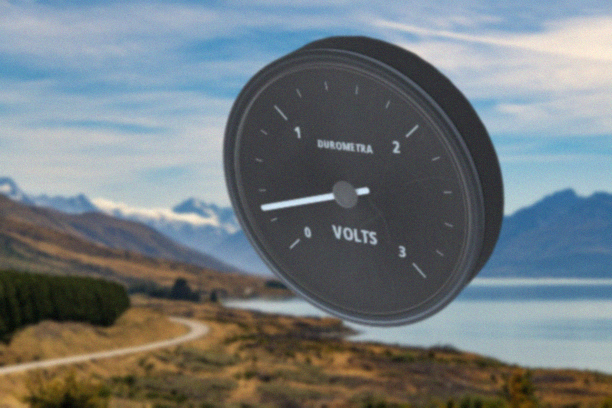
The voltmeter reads V 0.3
